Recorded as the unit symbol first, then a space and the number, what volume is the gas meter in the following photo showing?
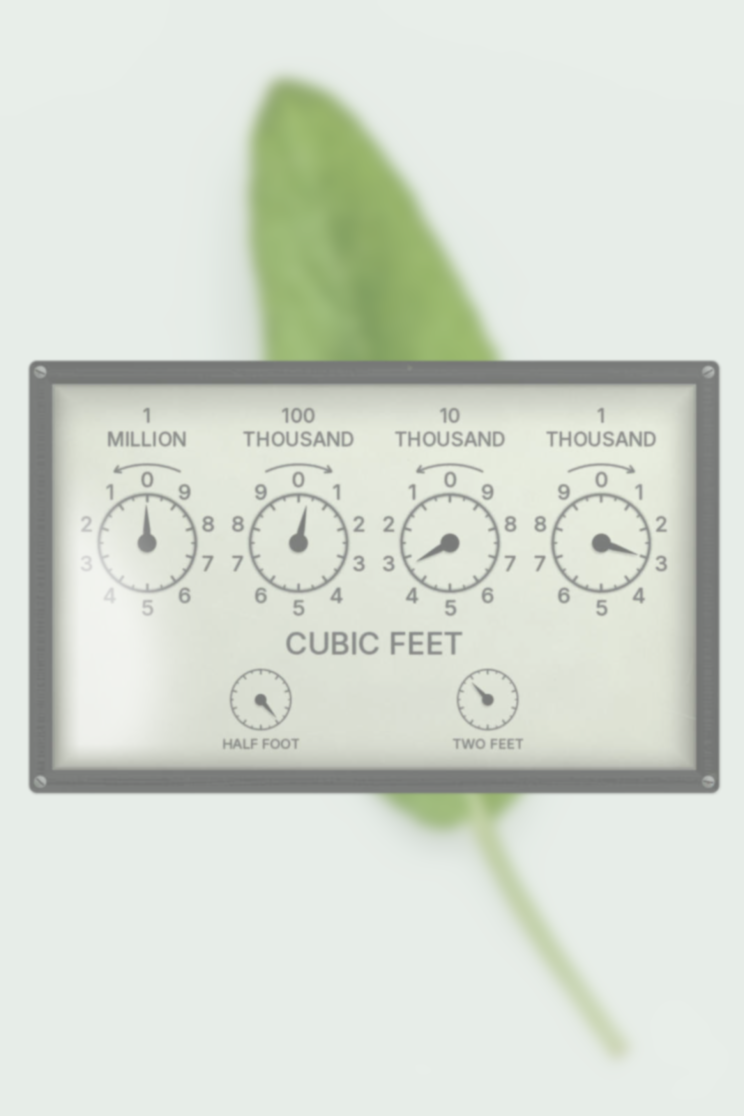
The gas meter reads ft³ 3300
